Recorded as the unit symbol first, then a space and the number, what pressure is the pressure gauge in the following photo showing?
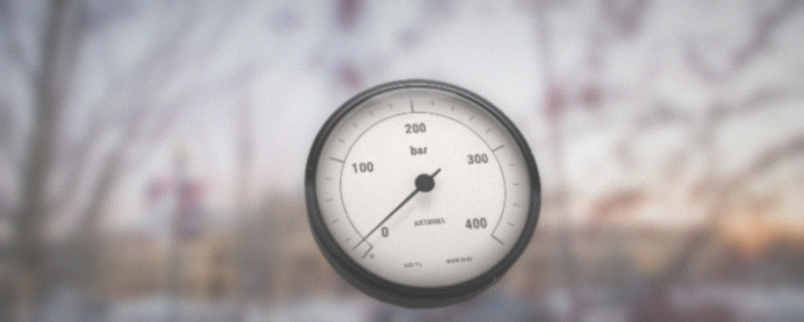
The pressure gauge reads bar 10
